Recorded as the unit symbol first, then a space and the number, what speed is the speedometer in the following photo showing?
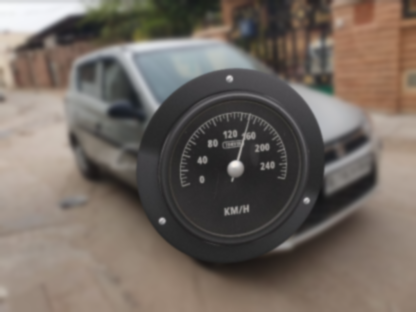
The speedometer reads km/h 150
